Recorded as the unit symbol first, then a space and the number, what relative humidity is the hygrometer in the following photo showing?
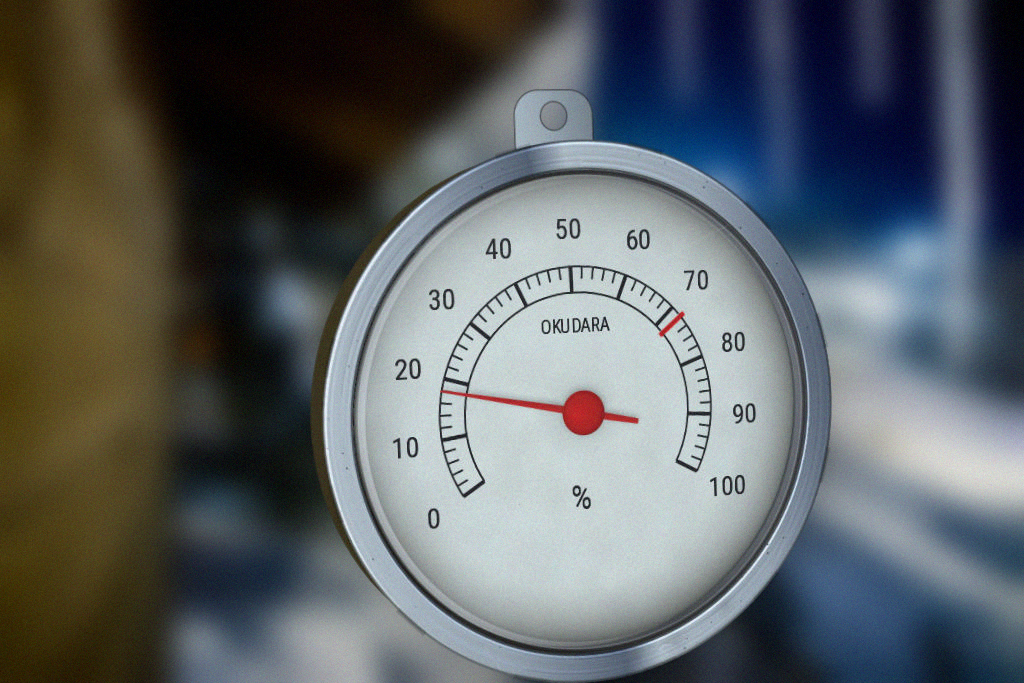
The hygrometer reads % 18
